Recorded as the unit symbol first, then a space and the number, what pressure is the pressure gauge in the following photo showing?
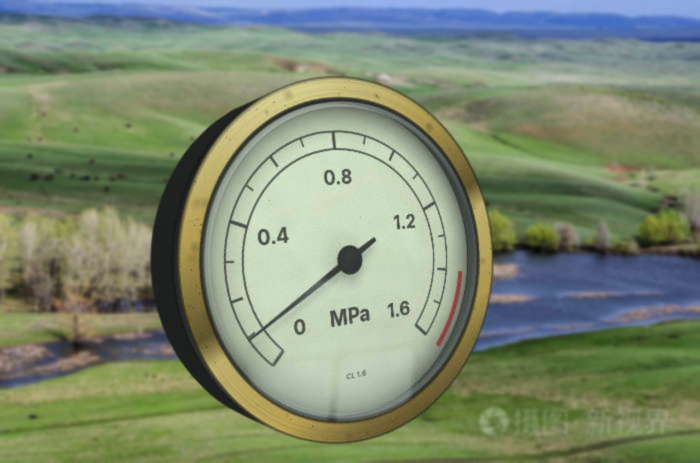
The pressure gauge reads MPa 0.1
